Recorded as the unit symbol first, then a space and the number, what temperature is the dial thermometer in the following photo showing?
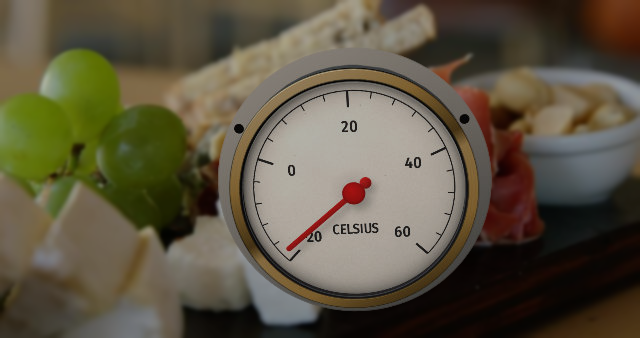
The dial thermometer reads °C -18
